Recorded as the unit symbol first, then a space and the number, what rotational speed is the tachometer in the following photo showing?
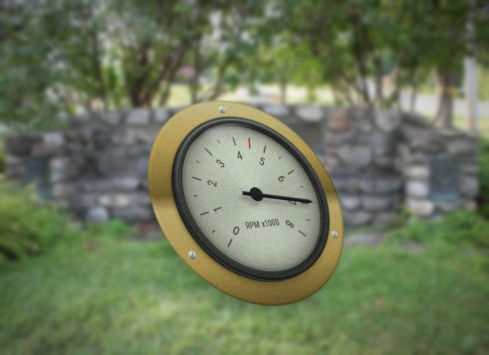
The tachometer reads rpm 7000
